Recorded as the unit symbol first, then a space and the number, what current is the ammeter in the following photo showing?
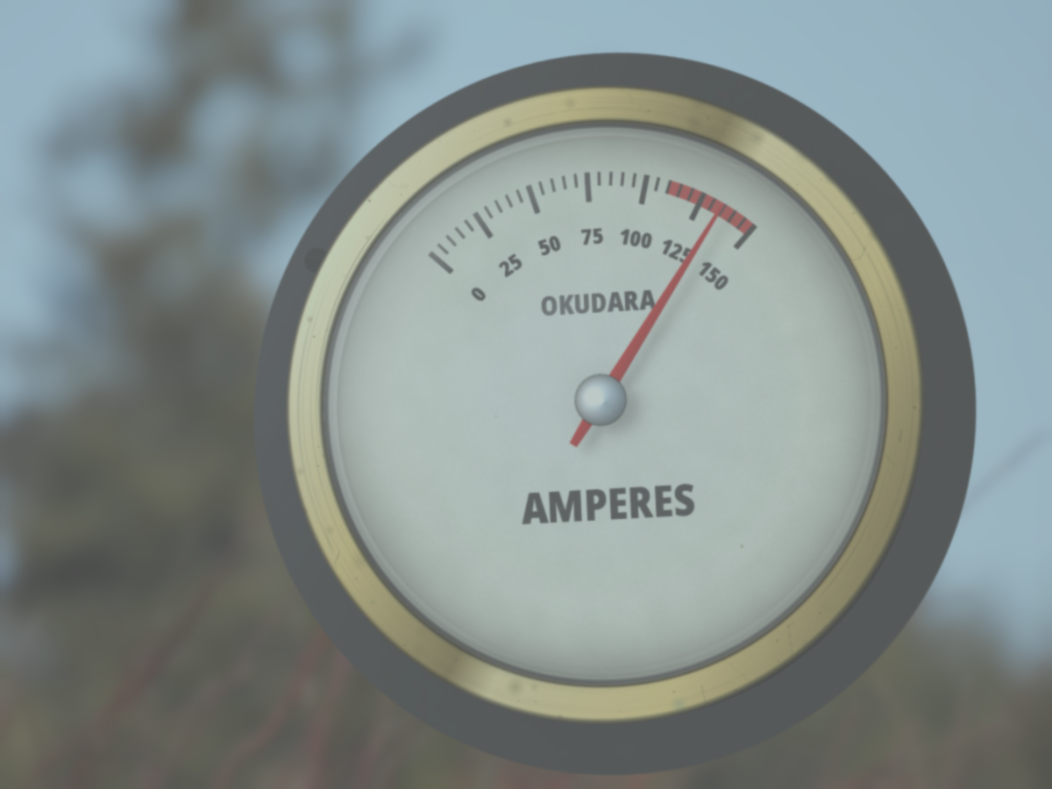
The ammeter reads A 135
